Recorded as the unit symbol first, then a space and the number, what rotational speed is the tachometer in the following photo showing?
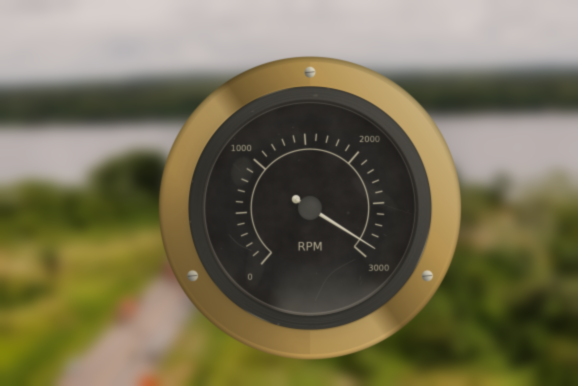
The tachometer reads rpm 2900
